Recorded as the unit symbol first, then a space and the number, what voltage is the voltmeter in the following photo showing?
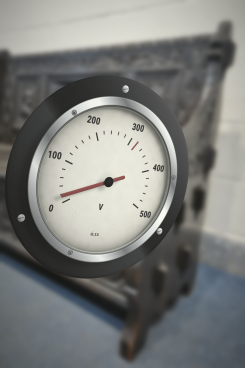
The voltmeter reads V 20
